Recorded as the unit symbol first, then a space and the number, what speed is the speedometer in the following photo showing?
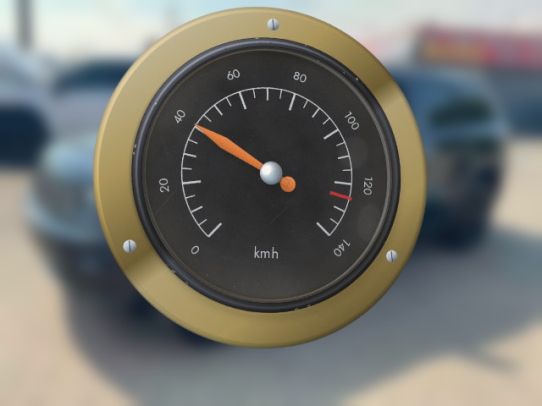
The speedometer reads km/h 40
